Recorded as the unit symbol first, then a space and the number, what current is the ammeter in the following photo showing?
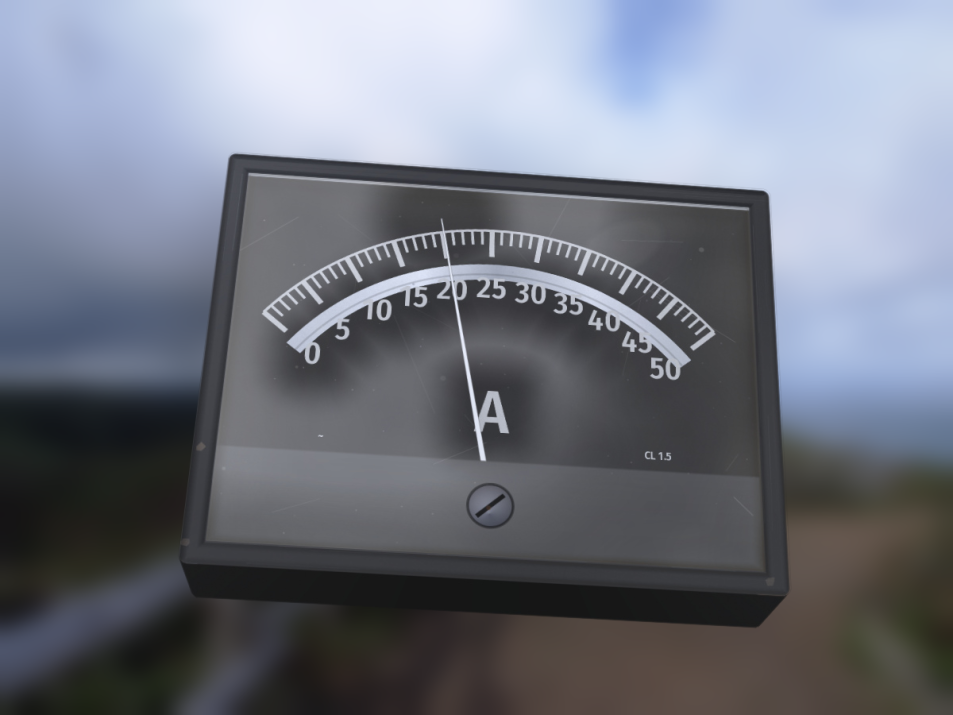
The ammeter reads A 20
